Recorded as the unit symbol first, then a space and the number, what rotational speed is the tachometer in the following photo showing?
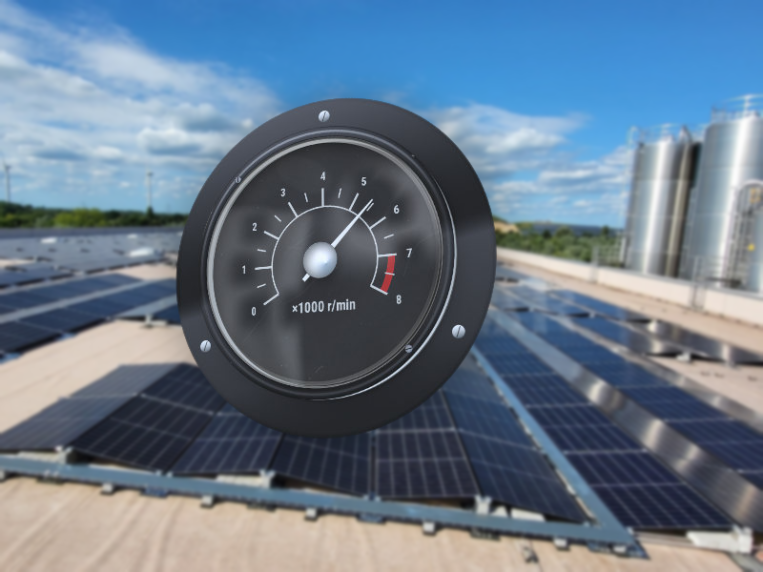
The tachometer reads rpm 5500
